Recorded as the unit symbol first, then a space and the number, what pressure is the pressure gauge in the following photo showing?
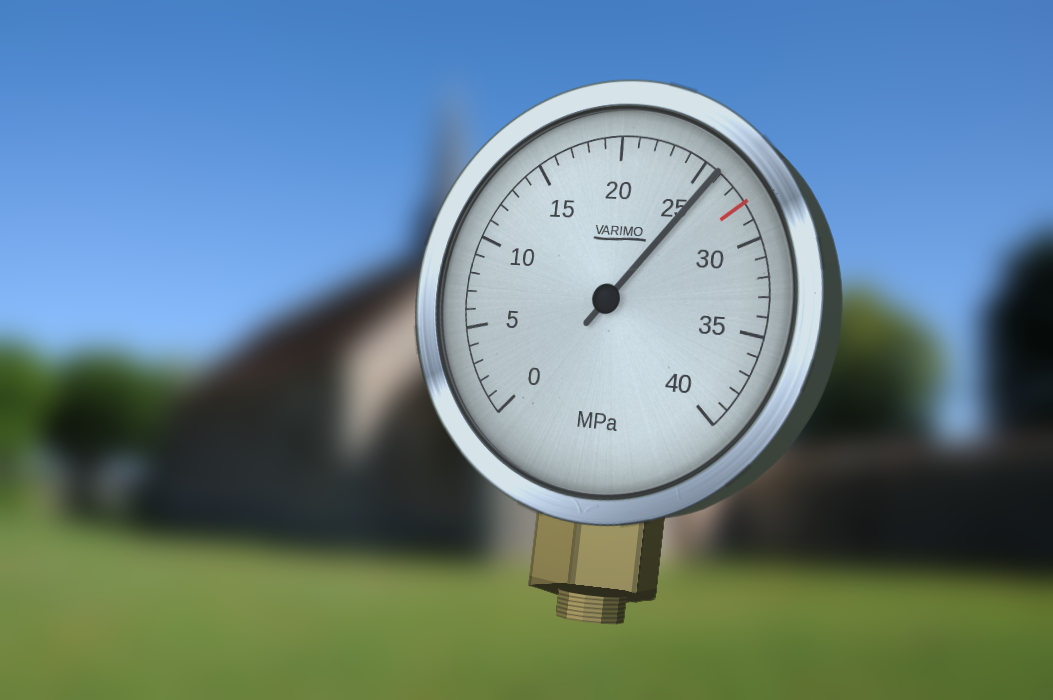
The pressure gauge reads MPa 26
